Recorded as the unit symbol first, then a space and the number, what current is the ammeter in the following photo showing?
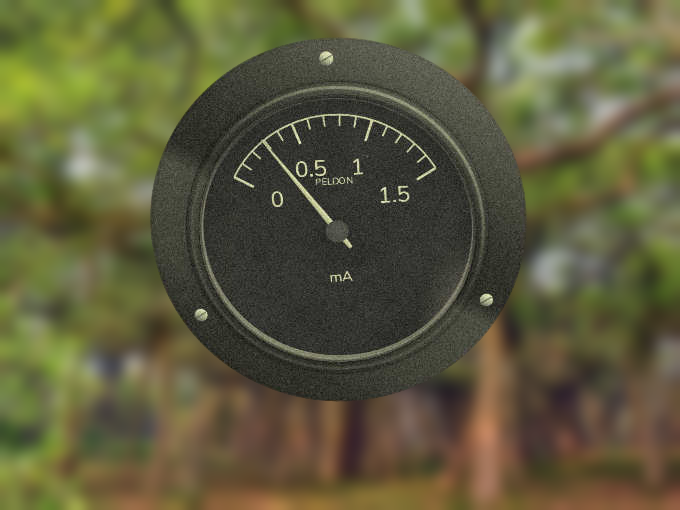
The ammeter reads mA 0.3
